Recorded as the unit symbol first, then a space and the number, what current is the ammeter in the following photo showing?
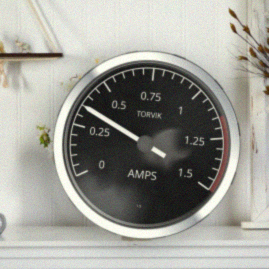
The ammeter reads A 0.35
